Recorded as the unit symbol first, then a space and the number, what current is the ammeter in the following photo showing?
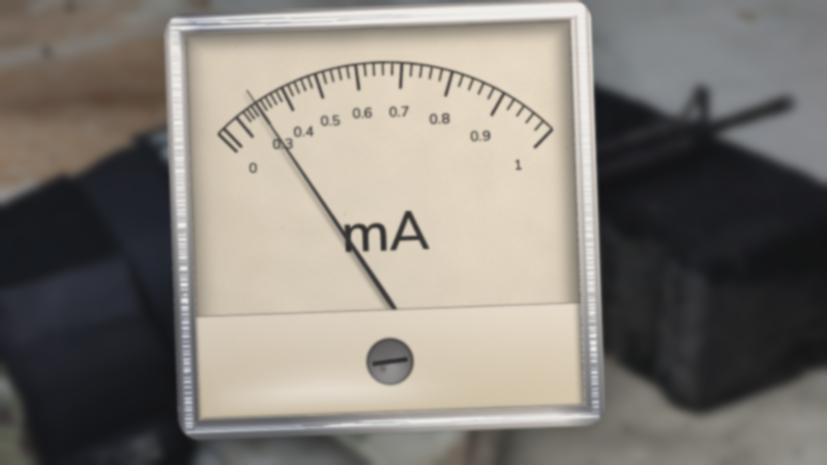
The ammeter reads mA 0.3
